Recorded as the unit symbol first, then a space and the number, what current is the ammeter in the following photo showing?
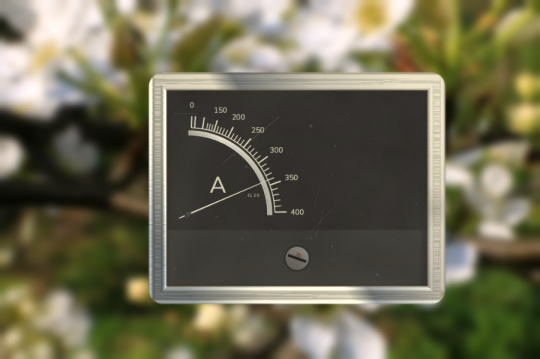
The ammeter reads A 340
